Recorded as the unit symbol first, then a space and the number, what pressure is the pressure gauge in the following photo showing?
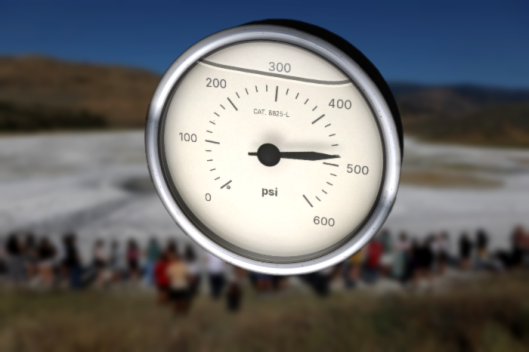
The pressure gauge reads psi 480
